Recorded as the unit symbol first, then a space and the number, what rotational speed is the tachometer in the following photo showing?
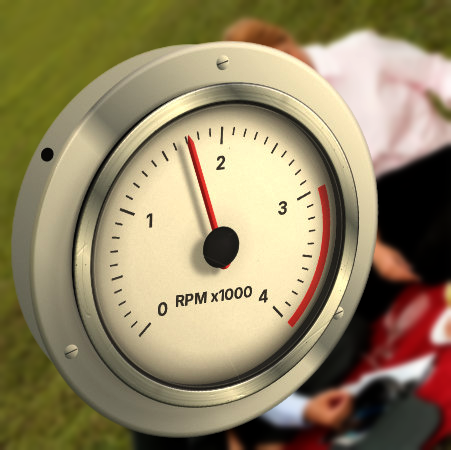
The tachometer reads rpm 1700
